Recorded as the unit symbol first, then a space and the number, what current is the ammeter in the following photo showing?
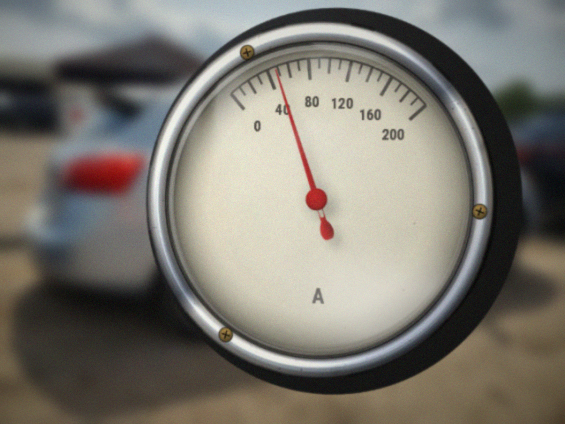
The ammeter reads A 50
